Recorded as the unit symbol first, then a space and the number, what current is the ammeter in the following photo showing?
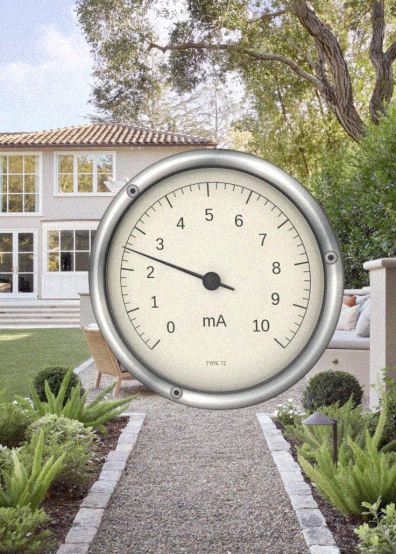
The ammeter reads mA 2.5
